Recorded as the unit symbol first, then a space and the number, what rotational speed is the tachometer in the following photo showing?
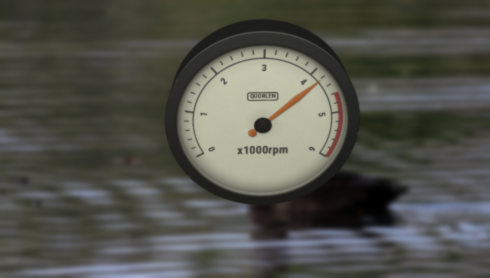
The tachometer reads rpm 4200
